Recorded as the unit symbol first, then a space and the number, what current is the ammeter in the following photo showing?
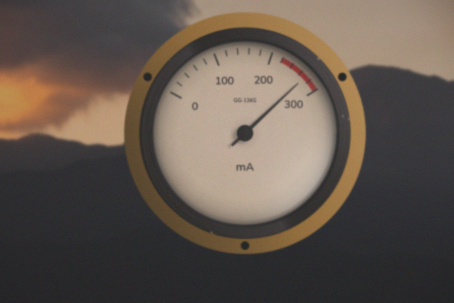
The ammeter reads mA 270
